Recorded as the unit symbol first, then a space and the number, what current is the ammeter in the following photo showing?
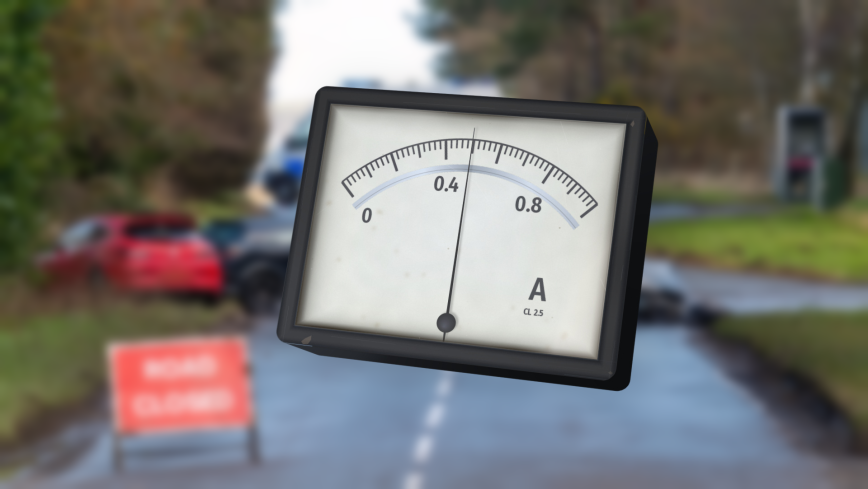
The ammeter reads A 0.5
